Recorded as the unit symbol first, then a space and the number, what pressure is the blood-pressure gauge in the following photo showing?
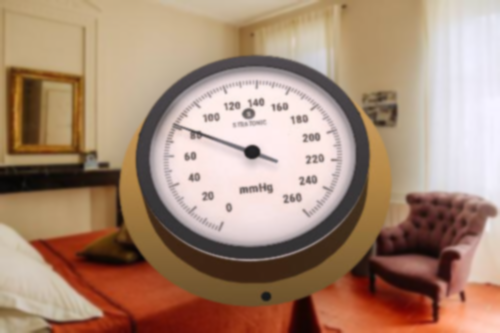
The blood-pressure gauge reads mmHg 80
